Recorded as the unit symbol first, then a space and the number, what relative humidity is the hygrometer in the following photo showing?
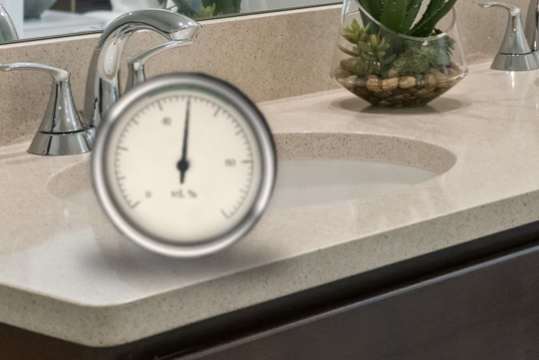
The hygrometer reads % 50
